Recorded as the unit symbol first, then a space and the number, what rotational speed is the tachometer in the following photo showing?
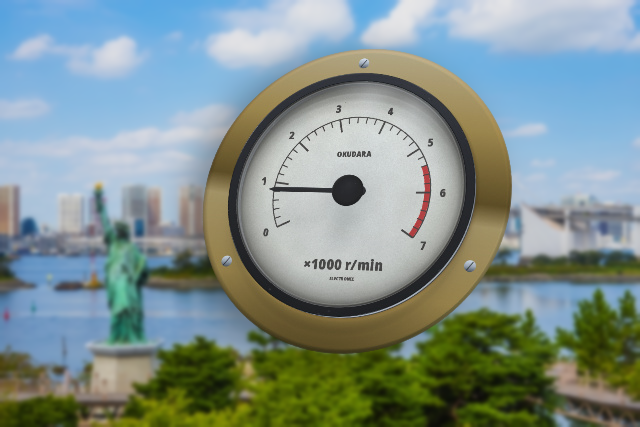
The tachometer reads rpm 800
